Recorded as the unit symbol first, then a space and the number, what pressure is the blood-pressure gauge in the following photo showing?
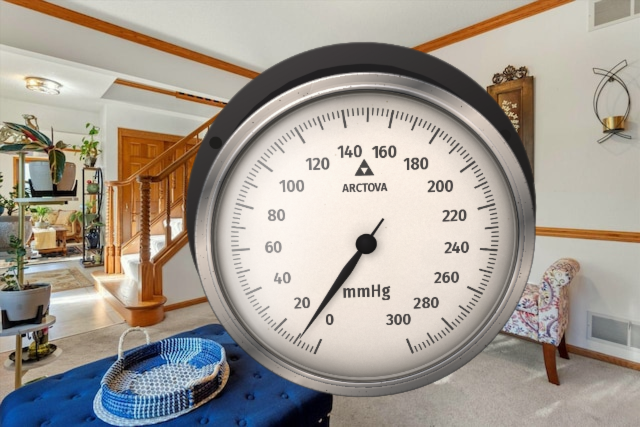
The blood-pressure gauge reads mmHg 10
